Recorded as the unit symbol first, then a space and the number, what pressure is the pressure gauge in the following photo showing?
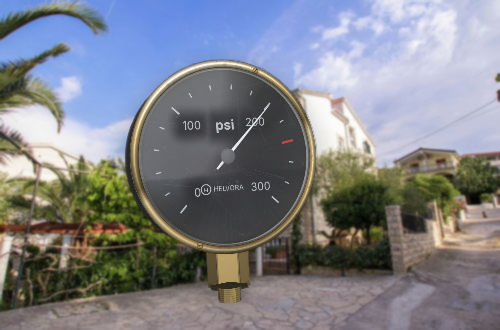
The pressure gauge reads psi 200
